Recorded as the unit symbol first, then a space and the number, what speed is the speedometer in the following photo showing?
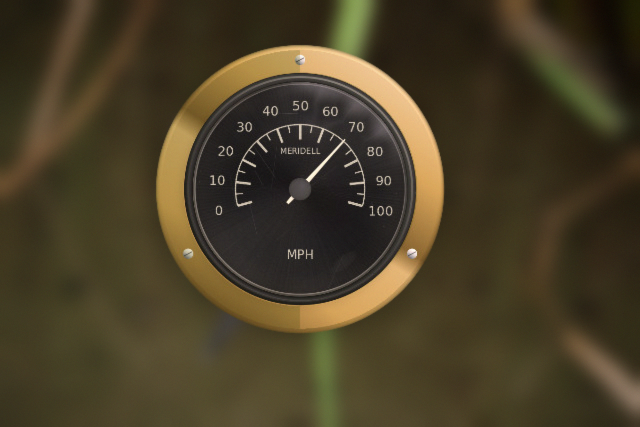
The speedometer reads mph 70
